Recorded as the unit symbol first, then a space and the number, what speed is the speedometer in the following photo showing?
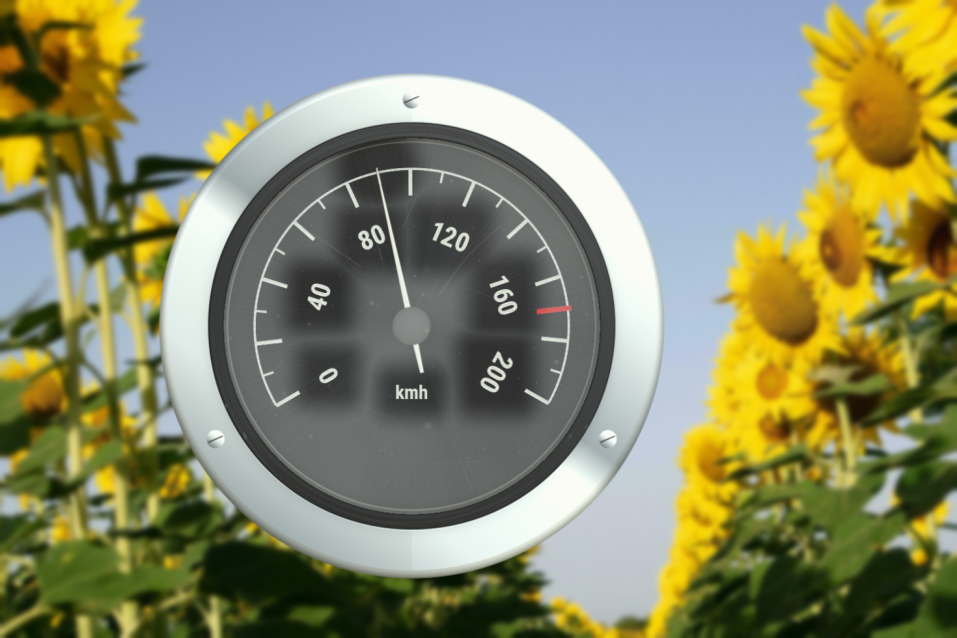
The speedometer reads km/h 90
